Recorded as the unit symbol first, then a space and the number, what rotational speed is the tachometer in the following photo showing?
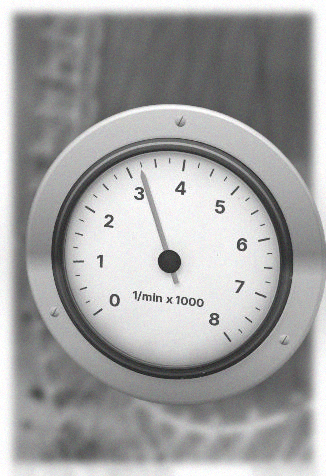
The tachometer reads rpm 3250
